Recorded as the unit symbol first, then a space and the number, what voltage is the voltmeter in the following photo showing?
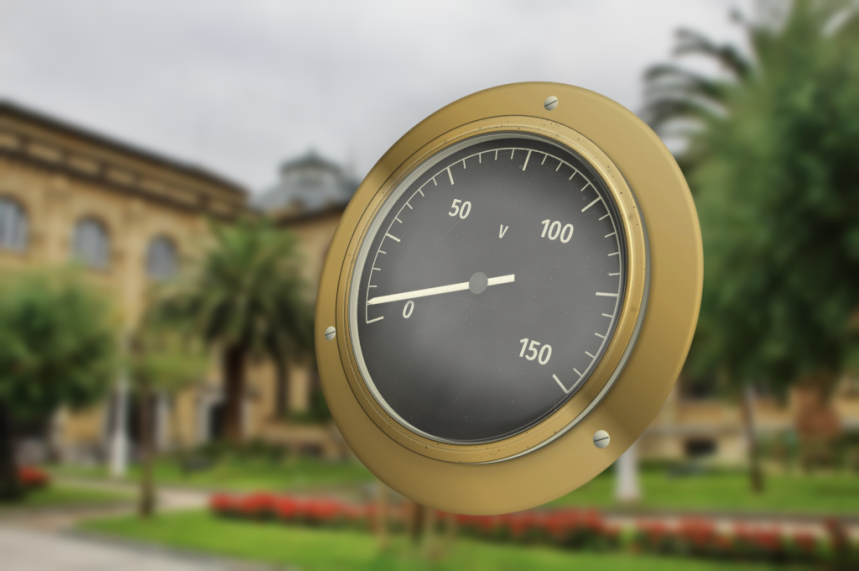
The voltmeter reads V 5
